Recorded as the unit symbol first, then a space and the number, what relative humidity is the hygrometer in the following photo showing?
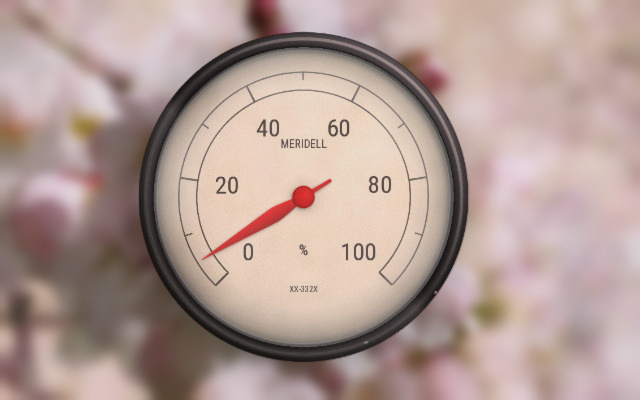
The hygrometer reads % 5
